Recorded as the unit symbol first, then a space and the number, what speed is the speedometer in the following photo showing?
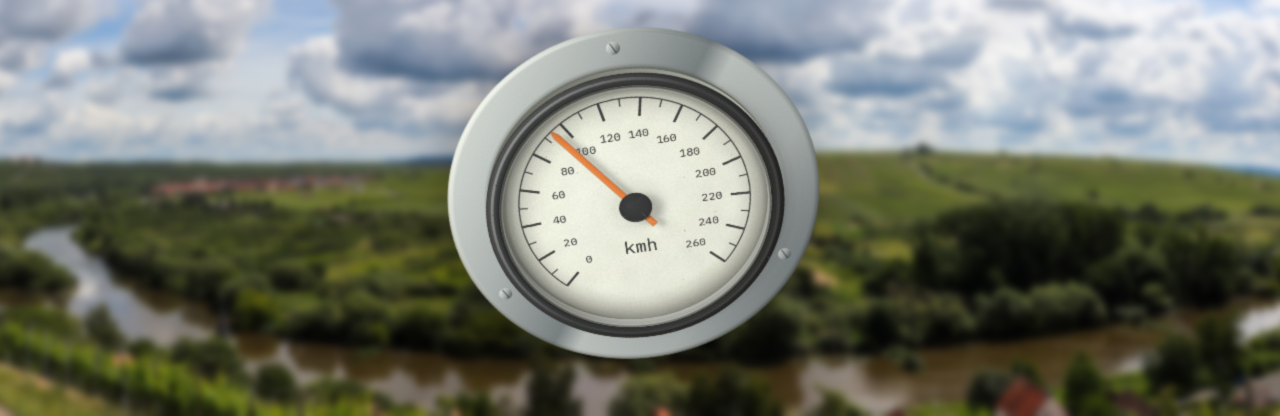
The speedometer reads km/h 95
